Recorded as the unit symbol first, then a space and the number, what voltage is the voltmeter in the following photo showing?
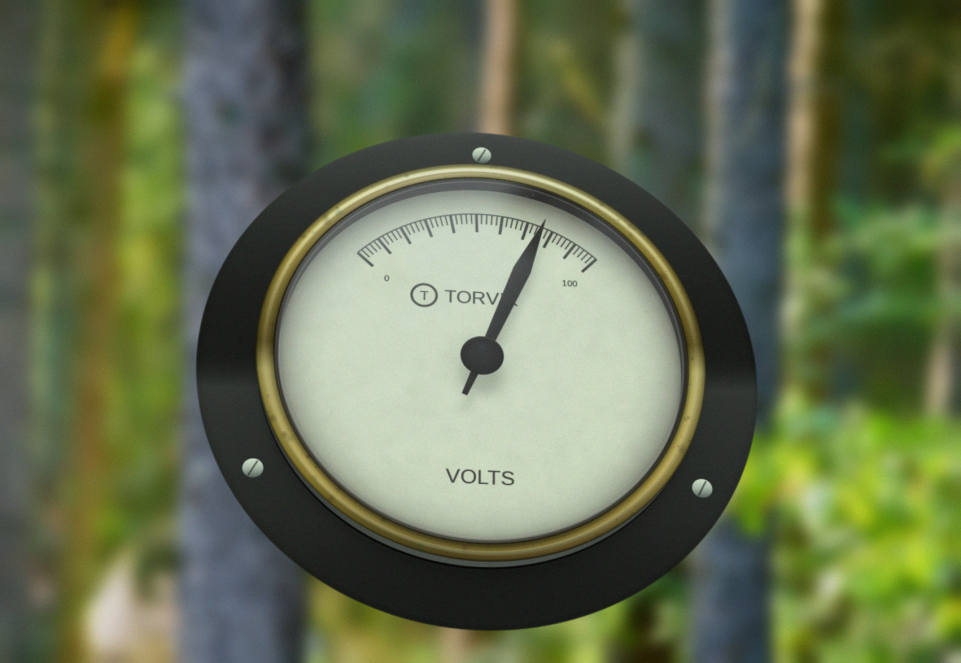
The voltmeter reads V 76
